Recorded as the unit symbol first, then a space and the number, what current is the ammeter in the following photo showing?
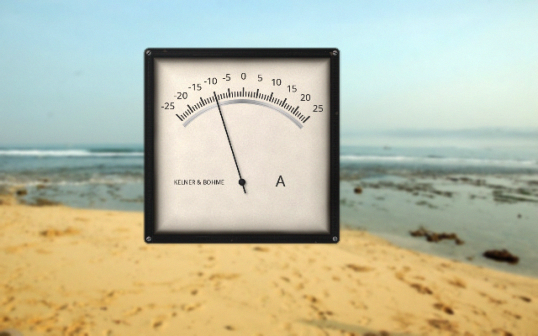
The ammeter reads A -10
